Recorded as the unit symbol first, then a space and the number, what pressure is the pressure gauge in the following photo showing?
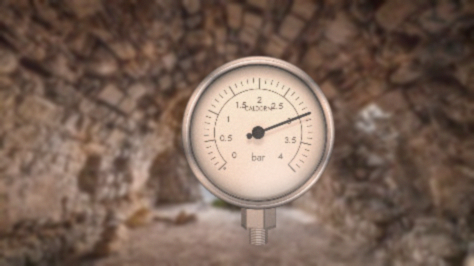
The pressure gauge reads bar 3
